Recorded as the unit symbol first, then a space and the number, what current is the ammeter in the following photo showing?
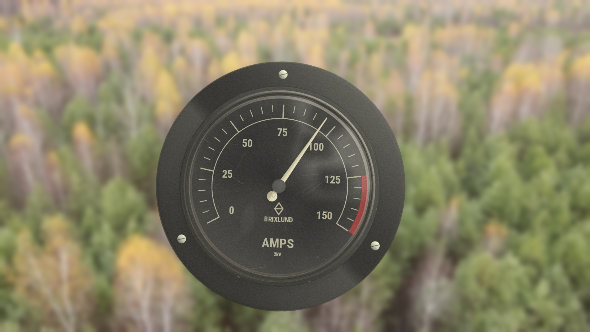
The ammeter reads A 95
